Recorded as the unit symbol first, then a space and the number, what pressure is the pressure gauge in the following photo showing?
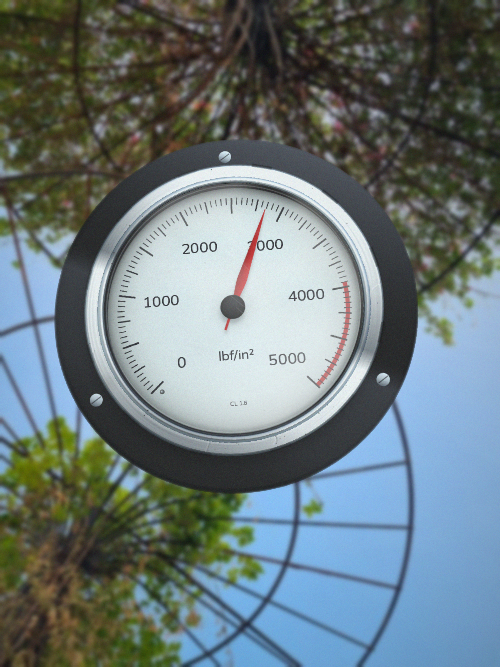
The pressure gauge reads psi 2850
